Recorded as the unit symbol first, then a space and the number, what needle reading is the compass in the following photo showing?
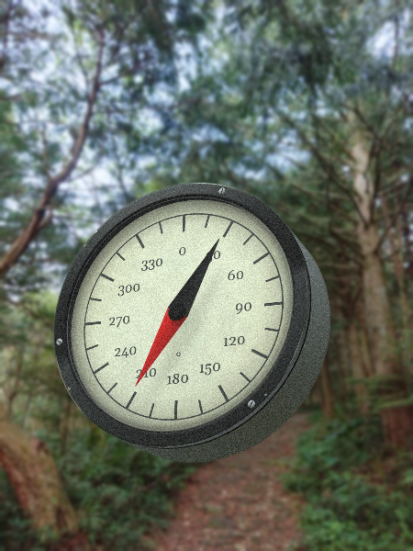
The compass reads ° 210
